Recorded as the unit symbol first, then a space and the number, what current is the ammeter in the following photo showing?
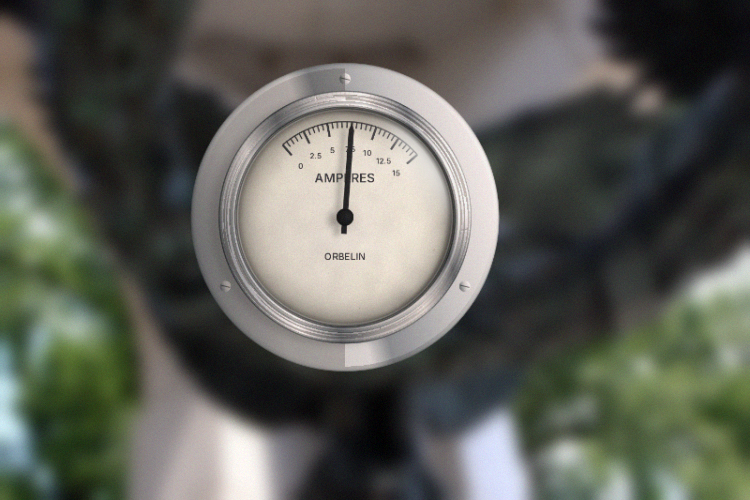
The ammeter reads A 7.5
